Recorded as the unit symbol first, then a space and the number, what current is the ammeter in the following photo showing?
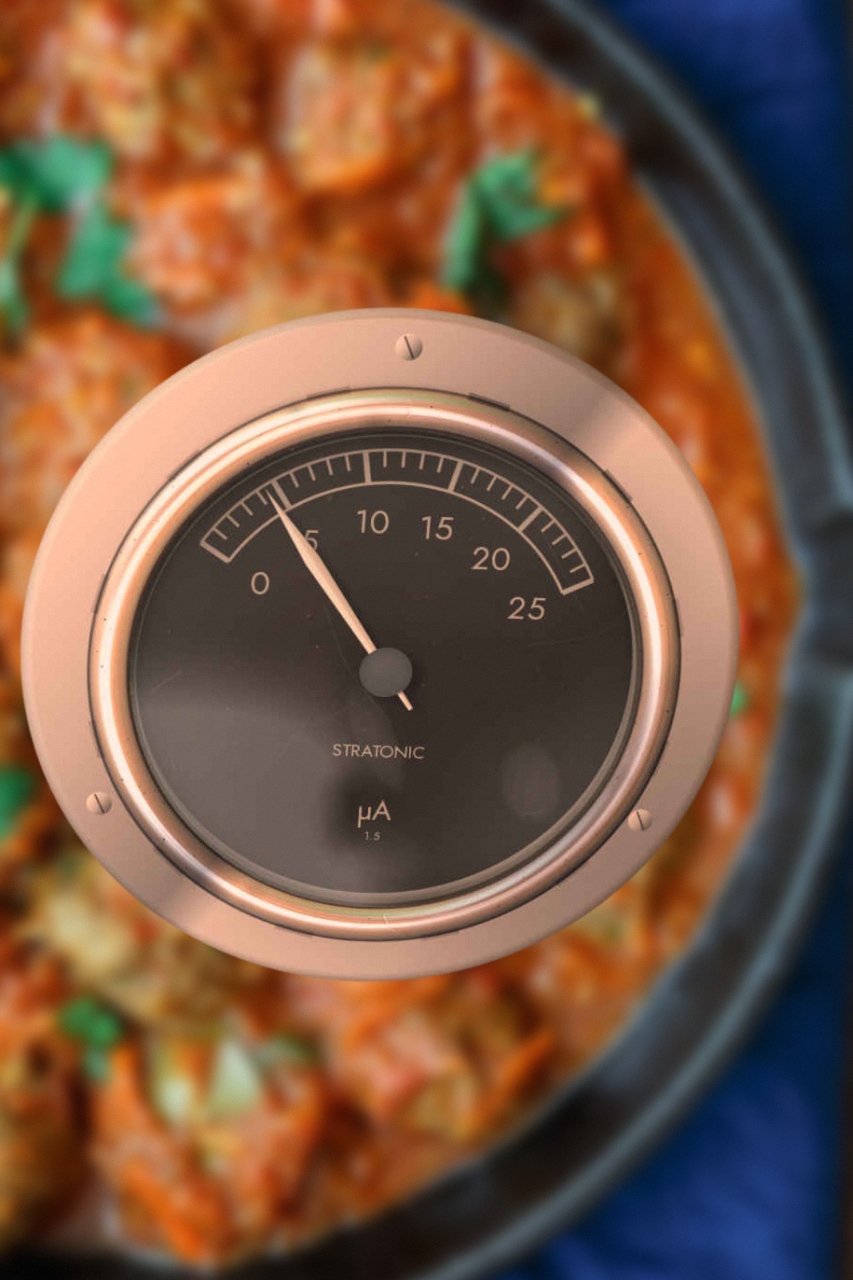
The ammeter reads µA 4.5
